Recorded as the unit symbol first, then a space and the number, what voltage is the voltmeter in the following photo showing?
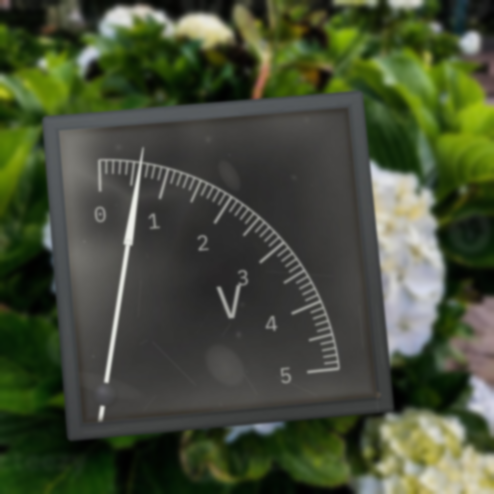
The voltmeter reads V 0.6
